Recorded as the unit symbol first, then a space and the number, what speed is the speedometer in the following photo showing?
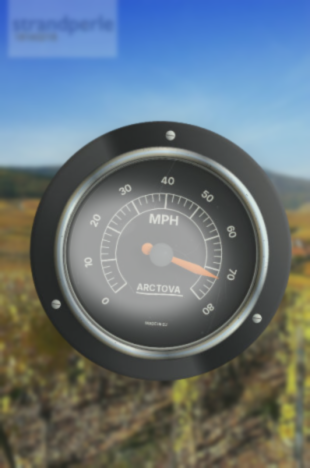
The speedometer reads mph 72
